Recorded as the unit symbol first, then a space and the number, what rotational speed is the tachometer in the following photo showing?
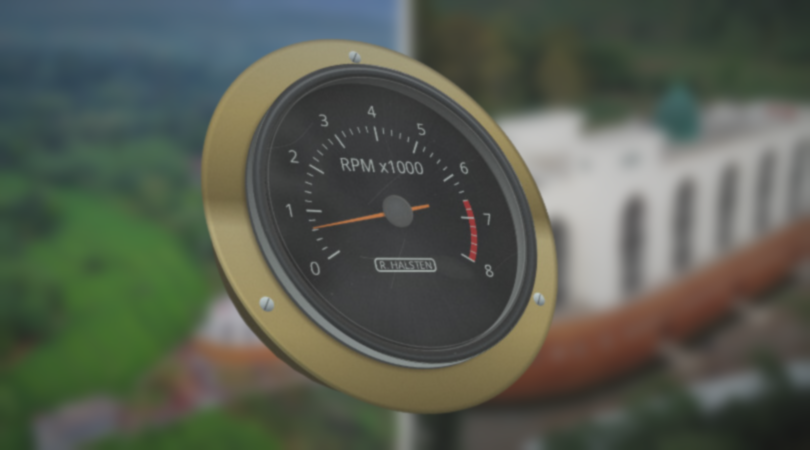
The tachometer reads rpm 600
